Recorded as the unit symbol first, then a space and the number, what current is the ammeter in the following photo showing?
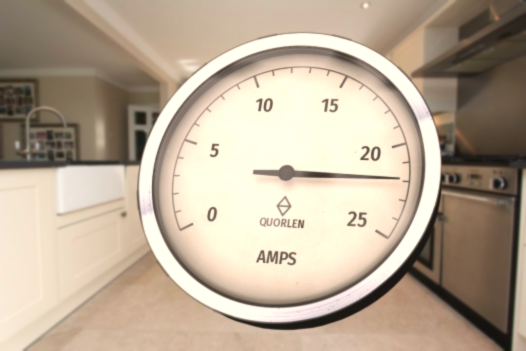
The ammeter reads A 22
